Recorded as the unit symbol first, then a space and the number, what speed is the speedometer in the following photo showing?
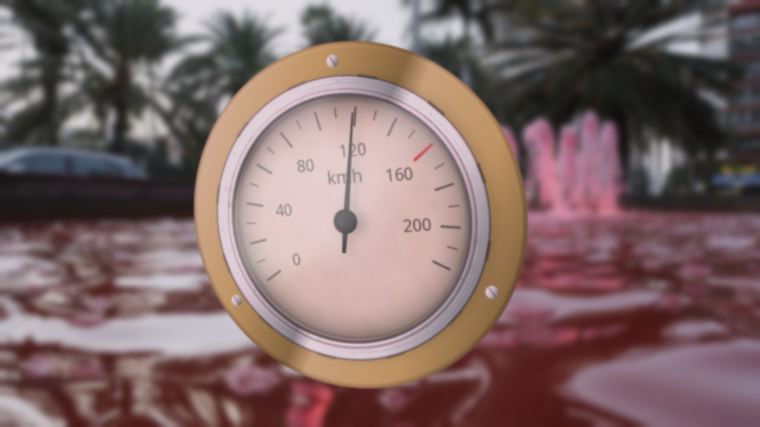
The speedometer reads km/h 120
